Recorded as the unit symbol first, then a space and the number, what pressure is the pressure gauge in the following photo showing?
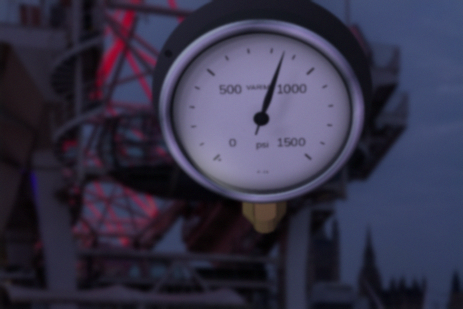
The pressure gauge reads psi 850
